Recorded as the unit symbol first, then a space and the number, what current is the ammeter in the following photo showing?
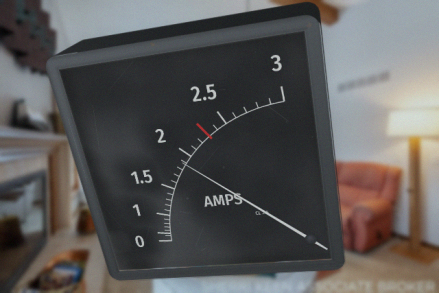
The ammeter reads A 1.9
